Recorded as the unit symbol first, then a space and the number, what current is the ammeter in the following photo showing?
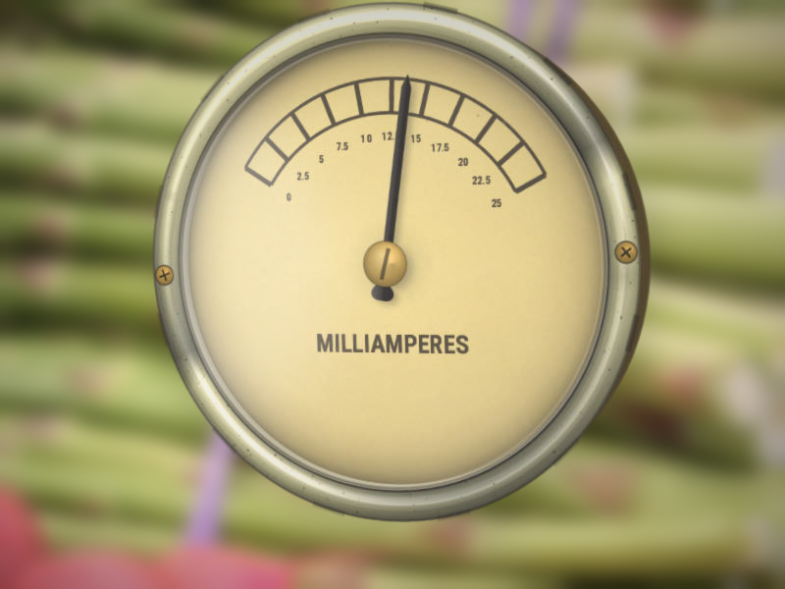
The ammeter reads mA 13.75
